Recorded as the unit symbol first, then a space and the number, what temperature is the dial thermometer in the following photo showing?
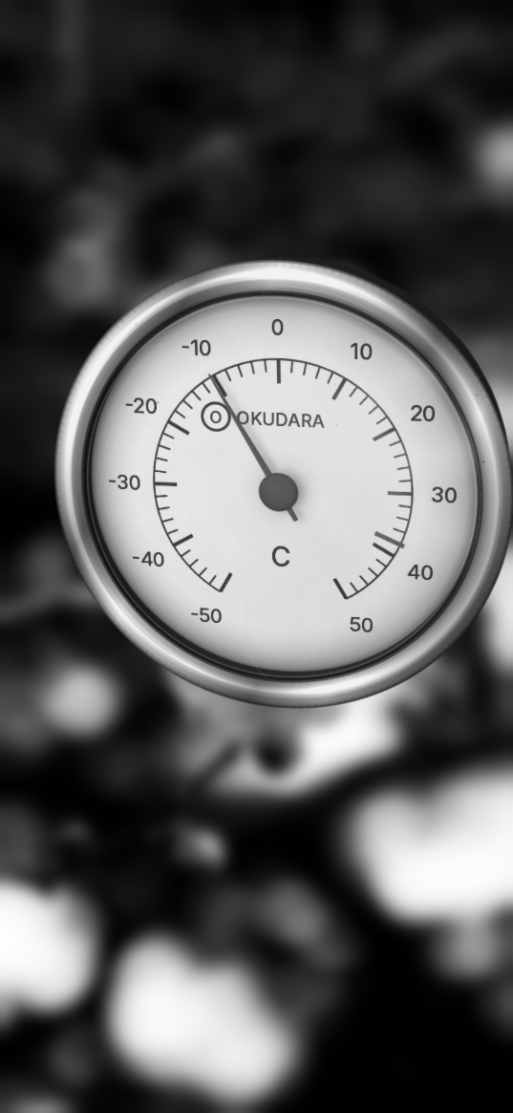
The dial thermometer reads °C -10
